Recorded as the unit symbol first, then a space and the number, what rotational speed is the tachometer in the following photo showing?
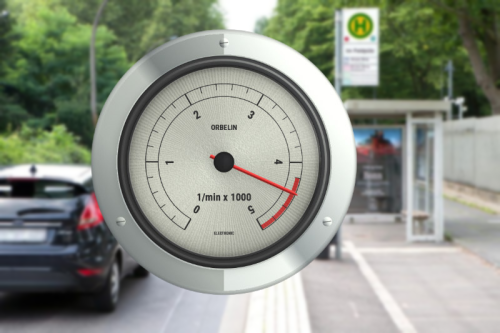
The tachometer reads rpm 4400
